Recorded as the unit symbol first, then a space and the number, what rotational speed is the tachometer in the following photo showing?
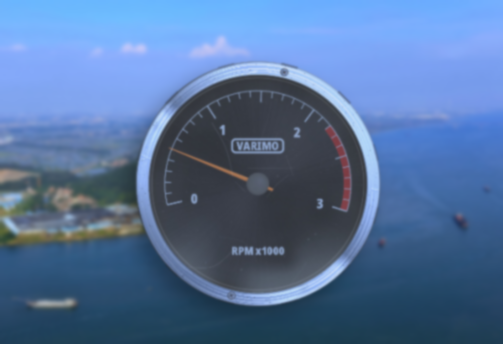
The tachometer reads rpm 500
